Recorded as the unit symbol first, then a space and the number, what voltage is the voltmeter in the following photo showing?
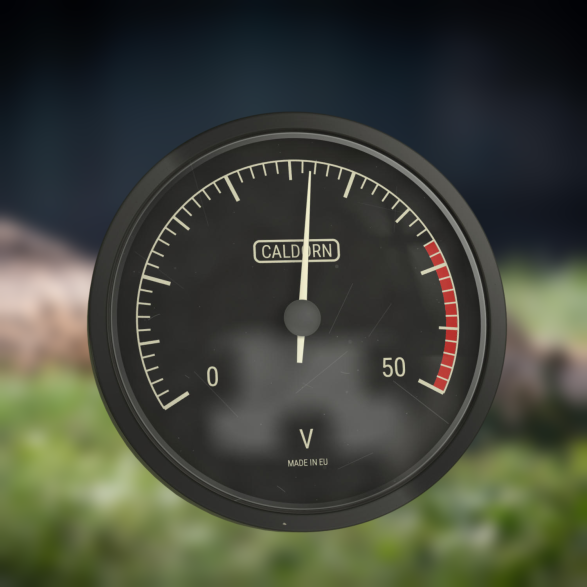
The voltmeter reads V 26.5
